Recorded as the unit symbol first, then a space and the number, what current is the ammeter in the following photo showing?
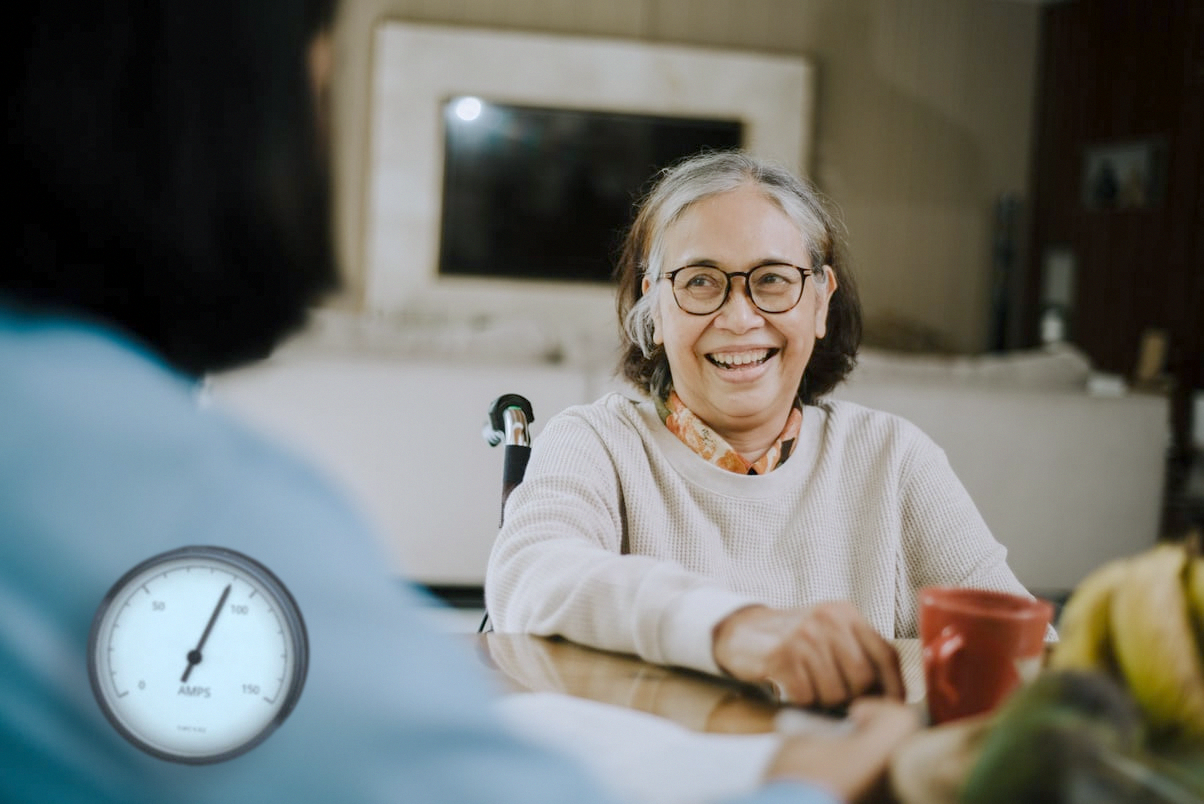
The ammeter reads A 90
